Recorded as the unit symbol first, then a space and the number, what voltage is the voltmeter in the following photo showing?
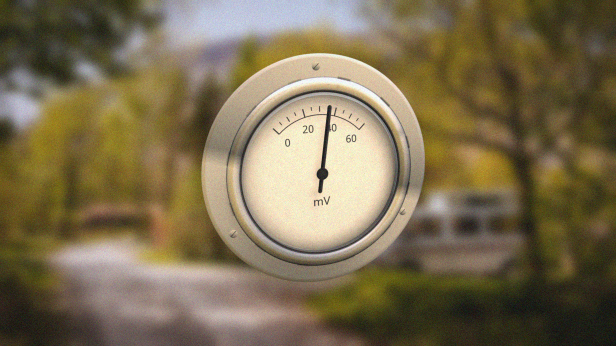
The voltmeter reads mV 35
